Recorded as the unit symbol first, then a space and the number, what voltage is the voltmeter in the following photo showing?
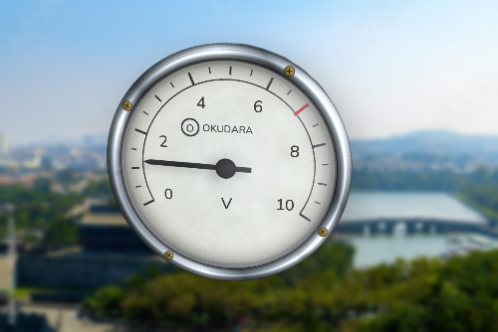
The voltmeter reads V 1.25
